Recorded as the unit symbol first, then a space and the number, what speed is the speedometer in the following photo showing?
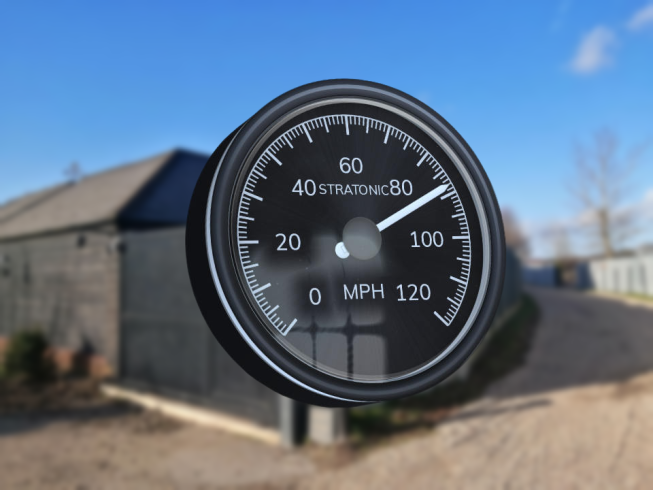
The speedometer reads mph 88
